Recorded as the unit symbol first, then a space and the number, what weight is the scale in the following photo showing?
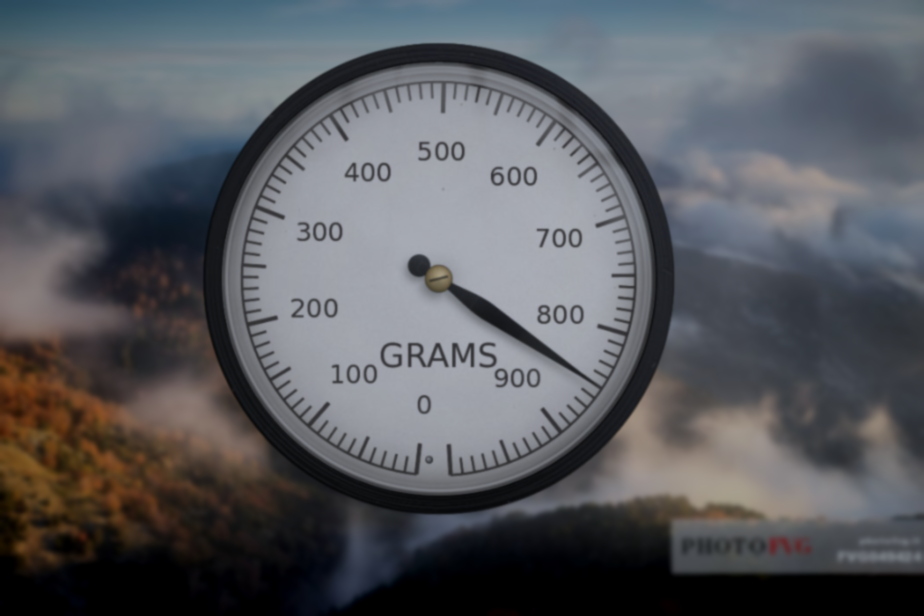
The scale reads g 850
